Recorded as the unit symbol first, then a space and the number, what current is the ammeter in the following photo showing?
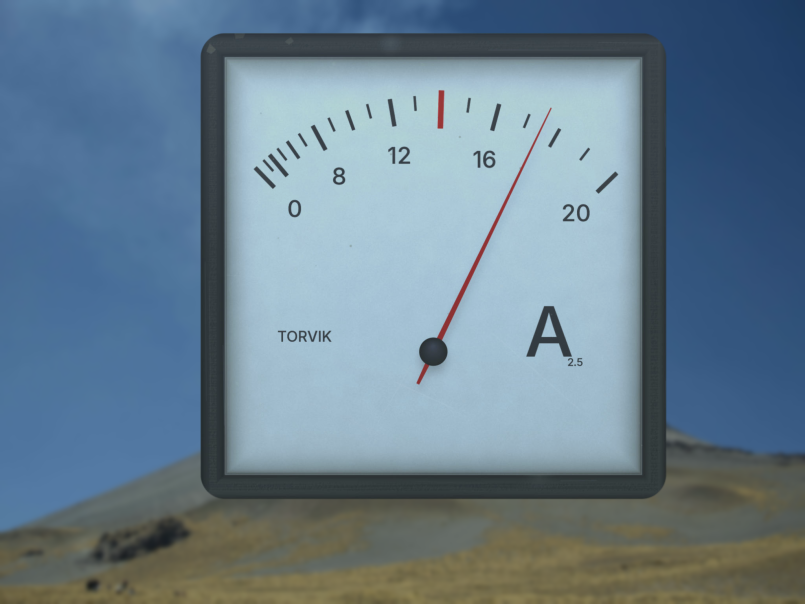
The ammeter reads A 17.5
